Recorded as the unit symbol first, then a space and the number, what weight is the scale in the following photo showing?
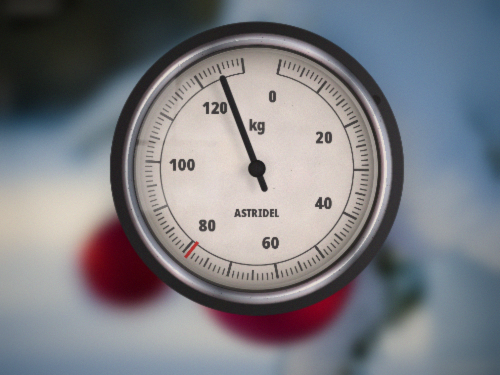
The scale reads kg 125
